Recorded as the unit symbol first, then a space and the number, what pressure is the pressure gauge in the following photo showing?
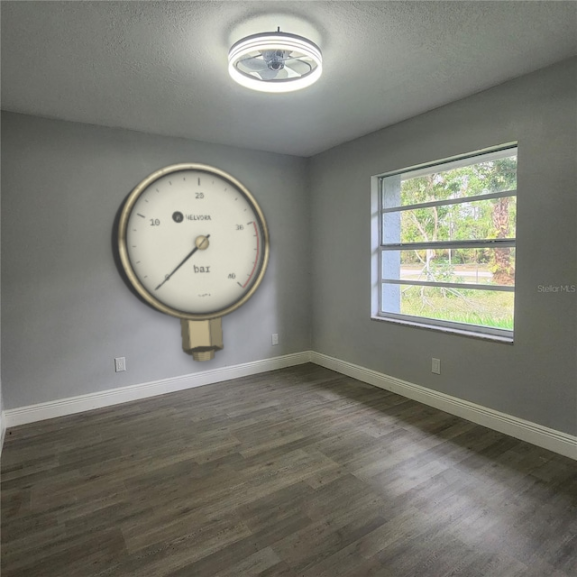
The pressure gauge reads bar 0
